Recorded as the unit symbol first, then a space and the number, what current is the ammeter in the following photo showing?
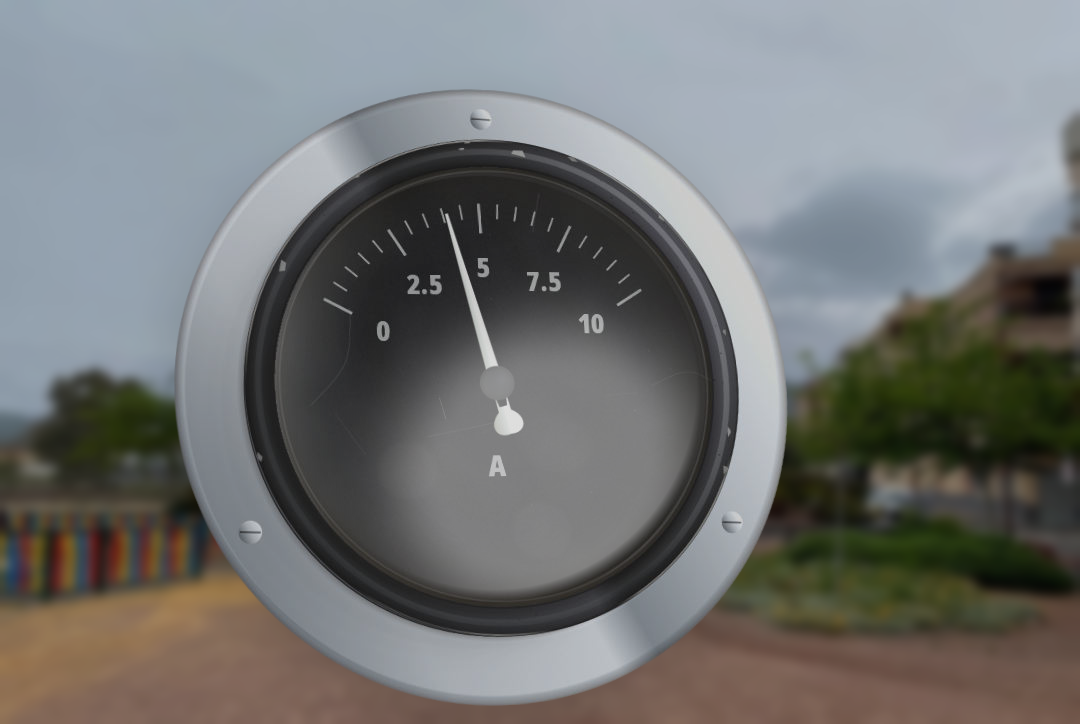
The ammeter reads A 4
